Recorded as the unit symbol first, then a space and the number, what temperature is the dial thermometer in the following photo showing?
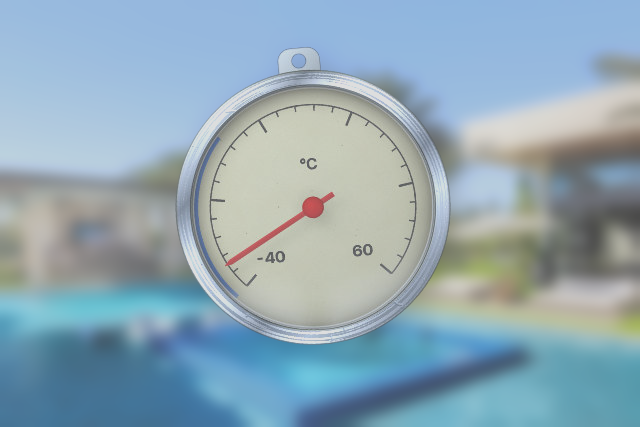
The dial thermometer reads °C -34
